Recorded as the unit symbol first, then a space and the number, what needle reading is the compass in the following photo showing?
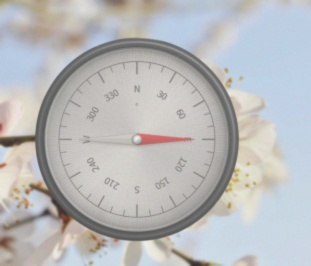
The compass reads ° 90
